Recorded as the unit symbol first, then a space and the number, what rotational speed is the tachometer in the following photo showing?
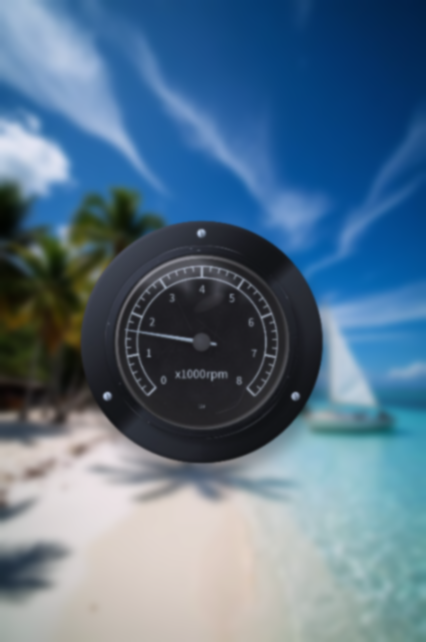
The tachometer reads rpm 1600
